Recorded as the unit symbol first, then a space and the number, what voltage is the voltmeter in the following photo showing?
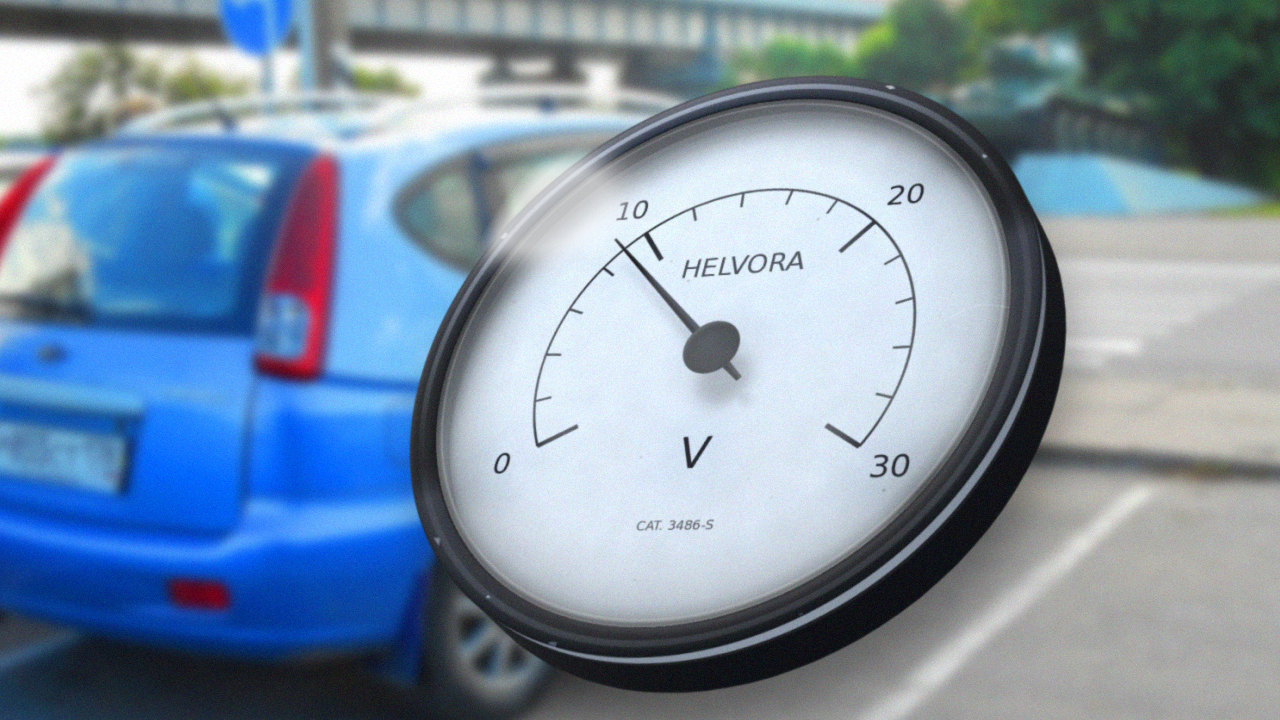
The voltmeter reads V 9
